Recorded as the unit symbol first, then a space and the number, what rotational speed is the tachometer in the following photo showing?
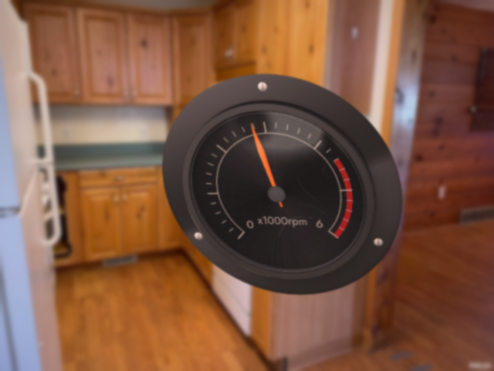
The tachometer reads rpm 2800
